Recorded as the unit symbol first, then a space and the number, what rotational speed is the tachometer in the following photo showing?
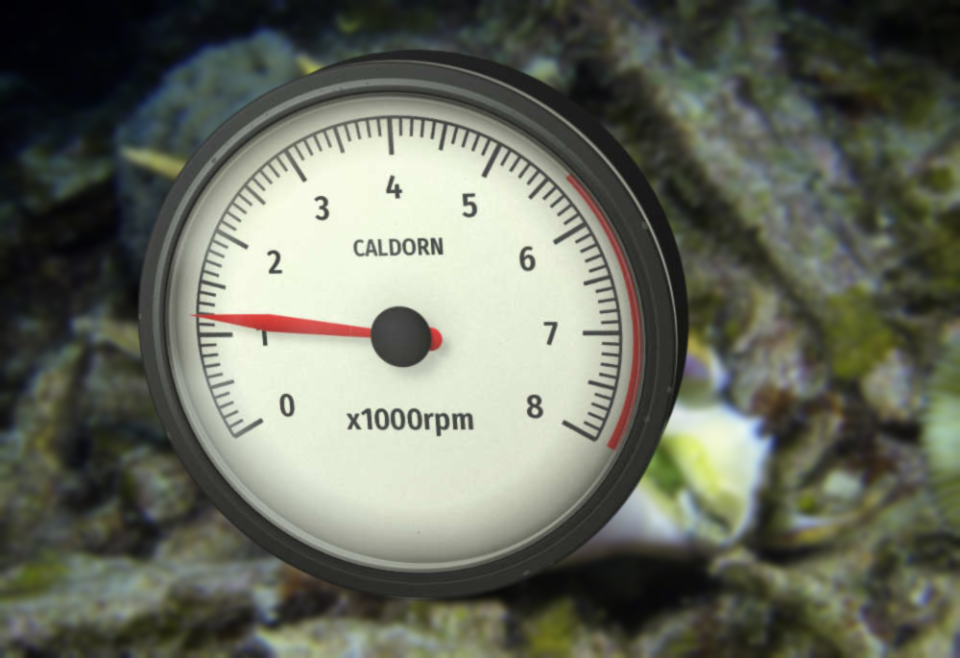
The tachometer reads rpm 1200
